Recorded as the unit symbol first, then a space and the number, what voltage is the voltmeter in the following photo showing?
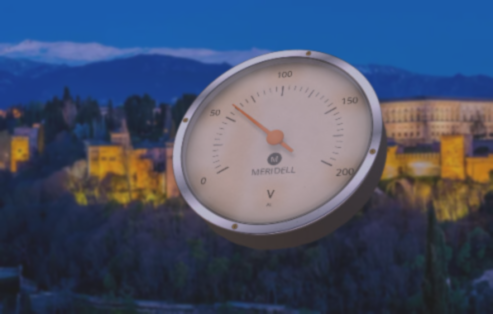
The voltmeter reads V 60
